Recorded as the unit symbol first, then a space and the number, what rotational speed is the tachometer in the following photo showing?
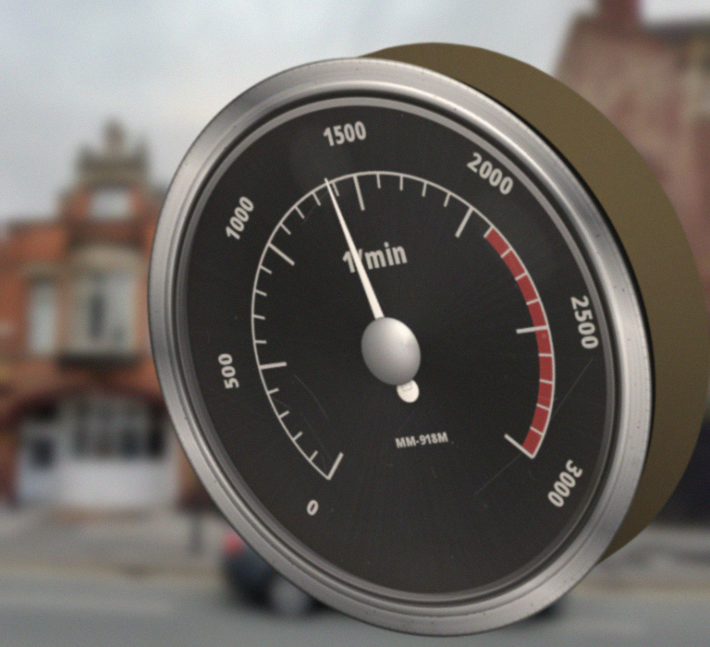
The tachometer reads rpm 1400
